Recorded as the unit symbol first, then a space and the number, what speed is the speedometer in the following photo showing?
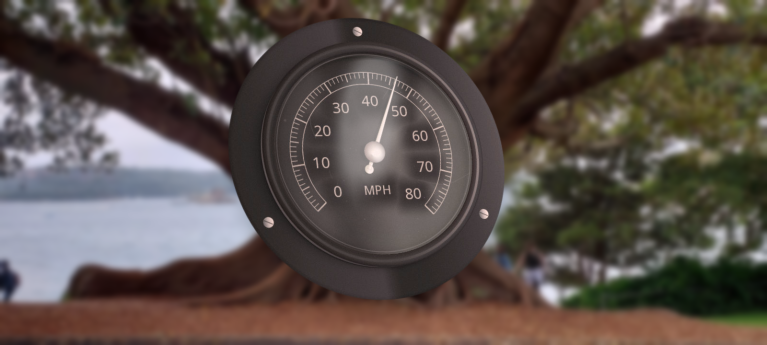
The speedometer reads mph 46
